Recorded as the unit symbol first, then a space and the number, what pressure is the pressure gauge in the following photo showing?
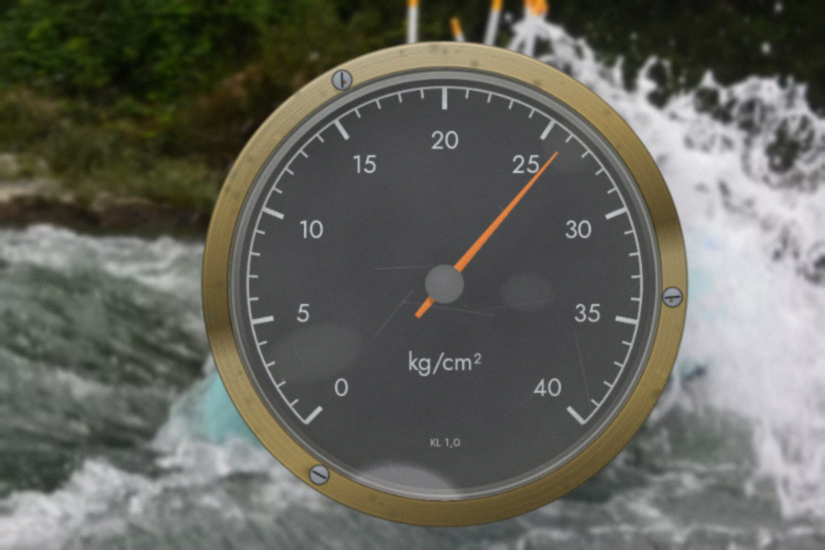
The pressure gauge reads kg/cm² 26
